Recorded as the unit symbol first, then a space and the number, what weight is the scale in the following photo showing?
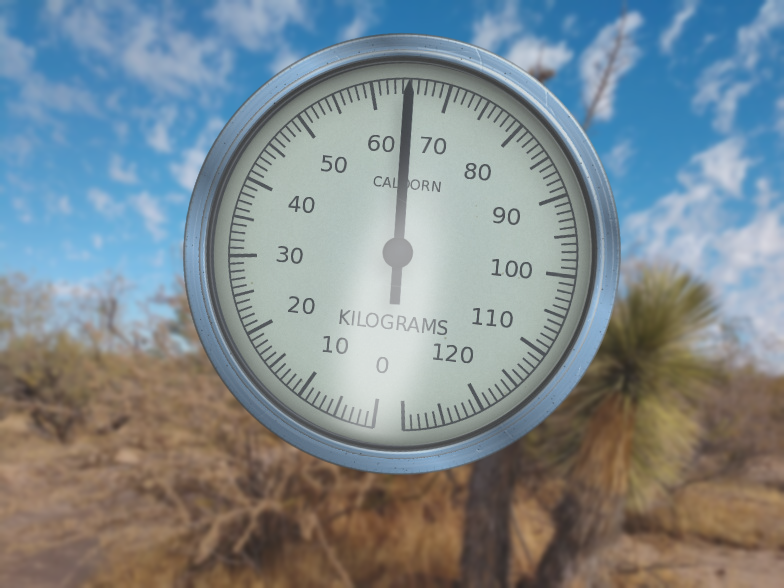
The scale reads kg 65
